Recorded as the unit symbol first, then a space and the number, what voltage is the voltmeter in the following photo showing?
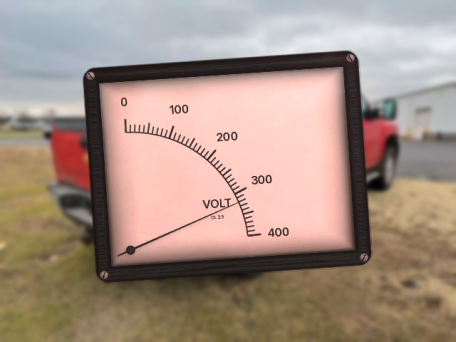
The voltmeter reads V 320
